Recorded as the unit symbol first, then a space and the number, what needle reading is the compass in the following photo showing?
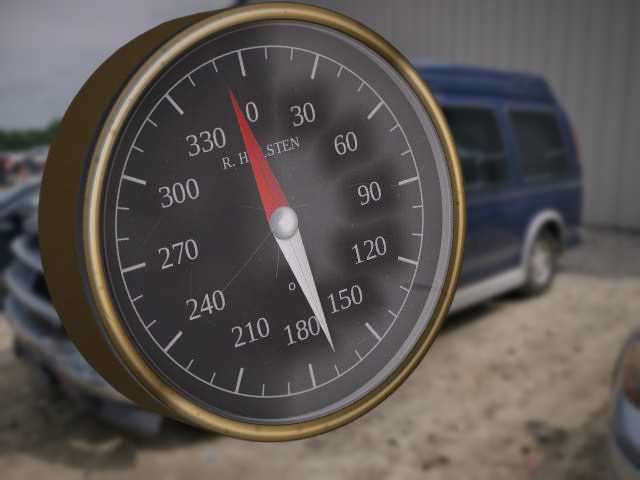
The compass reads ° 350
